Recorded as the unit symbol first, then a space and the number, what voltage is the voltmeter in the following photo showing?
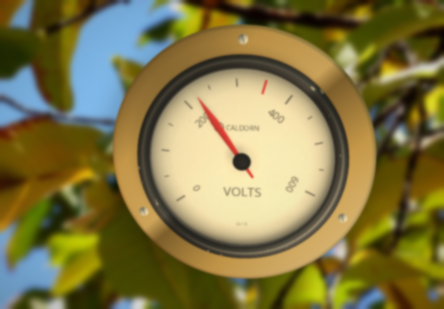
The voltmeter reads V 225
